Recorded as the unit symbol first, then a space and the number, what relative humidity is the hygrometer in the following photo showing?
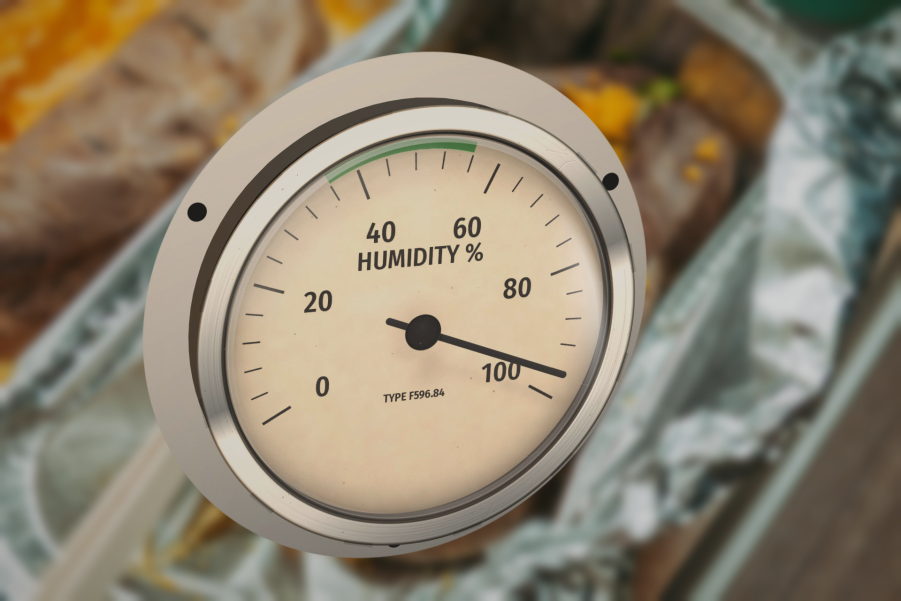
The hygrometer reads % 96
